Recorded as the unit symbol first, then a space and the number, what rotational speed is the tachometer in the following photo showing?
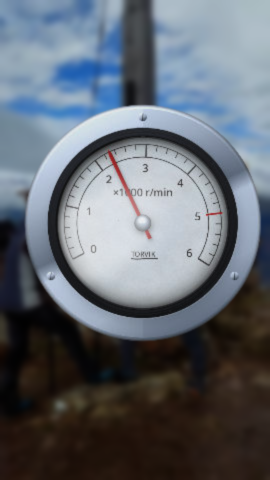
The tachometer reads rpm 2300
